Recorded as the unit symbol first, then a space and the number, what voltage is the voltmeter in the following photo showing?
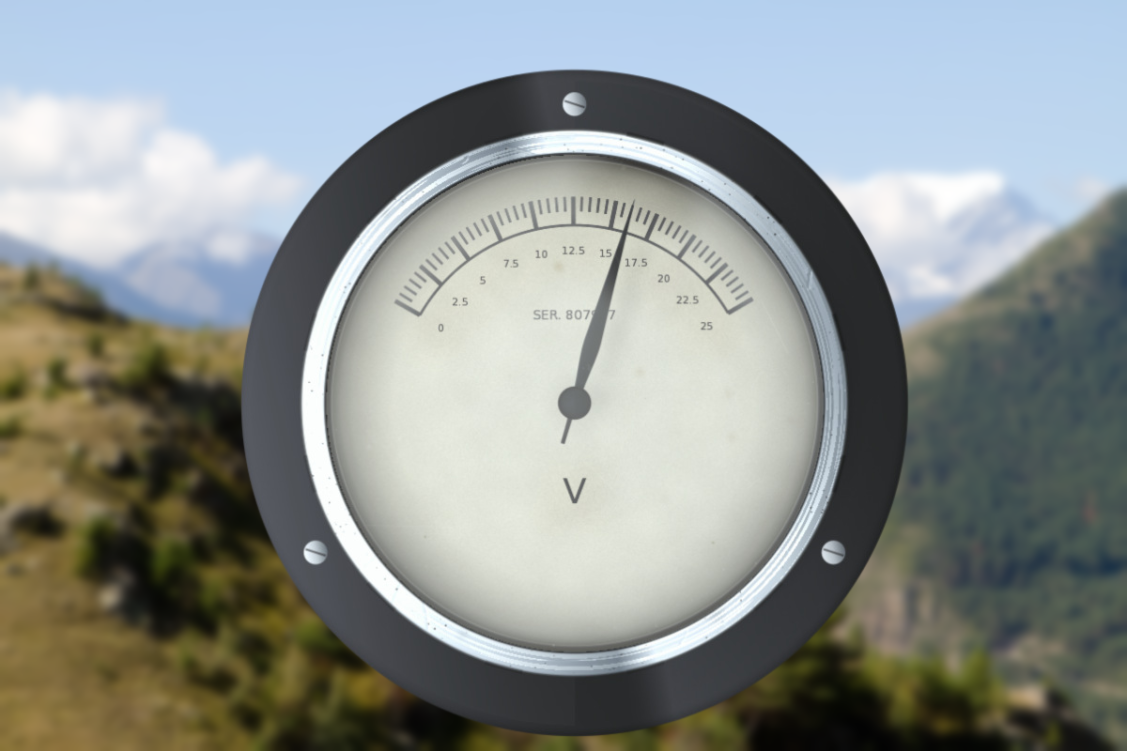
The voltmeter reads V 16
